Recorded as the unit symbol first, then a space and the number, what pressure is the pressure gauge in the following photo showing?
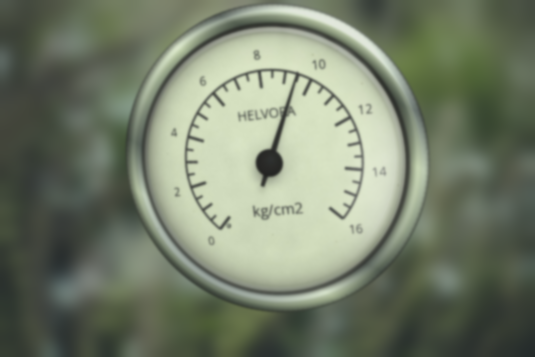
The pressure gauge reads kg/cm² 9.5
